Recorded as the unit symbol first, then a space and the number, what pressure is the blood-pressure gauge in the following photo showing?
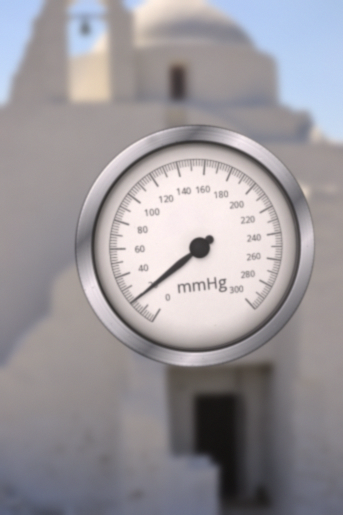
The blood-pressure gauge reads mmHg 20
